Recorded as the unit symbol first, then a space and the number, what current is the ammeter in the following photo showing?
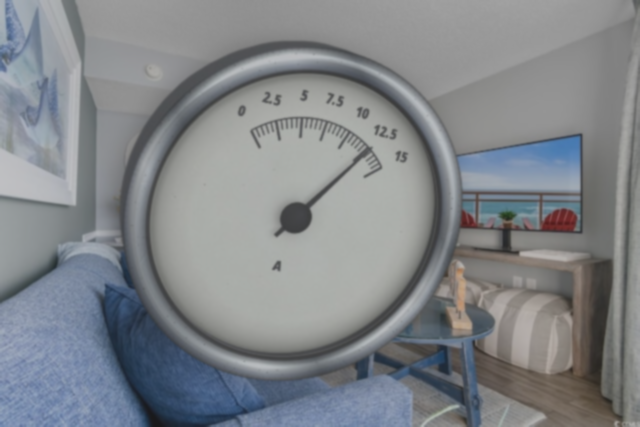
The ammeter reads A 12.5
